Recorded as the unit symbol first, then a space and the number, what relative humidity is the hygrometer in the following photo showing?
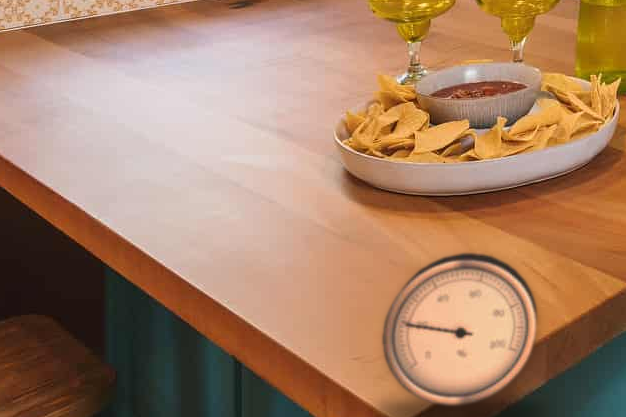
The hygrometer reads % 20
